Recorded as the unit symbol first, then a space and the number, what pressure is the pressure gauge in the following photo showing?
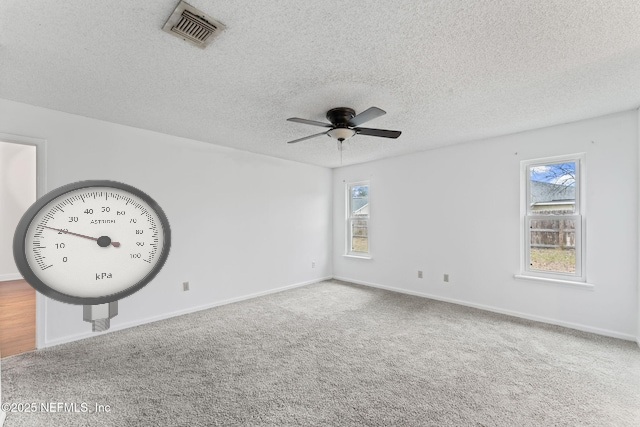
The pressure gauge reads kPa 20
